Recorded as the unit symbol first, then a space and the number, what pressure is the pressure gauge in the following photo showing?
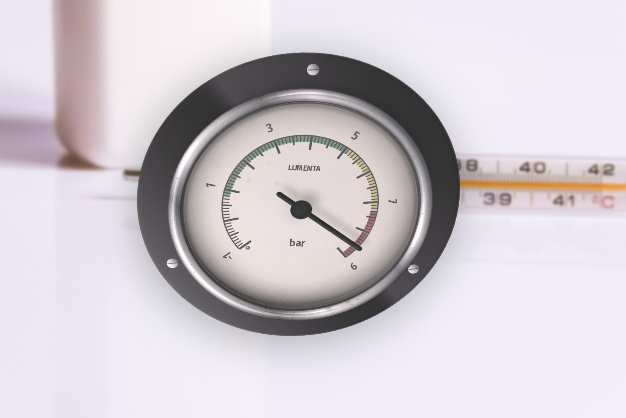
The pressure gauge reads bar 8.5
